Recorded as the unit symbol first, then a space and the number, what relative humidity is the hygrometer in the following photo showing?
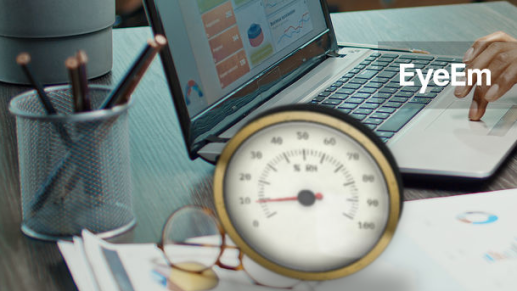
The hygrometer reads % 10
